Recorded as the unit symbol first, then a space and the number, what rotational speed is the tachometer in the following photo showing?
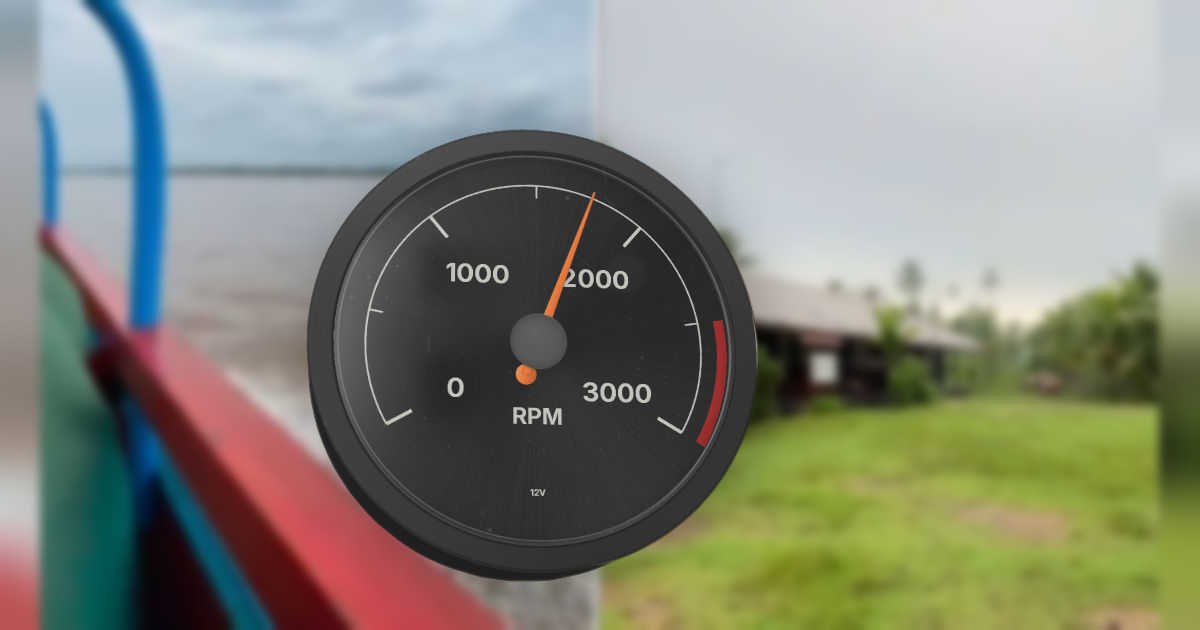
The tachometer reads rpm 1750
